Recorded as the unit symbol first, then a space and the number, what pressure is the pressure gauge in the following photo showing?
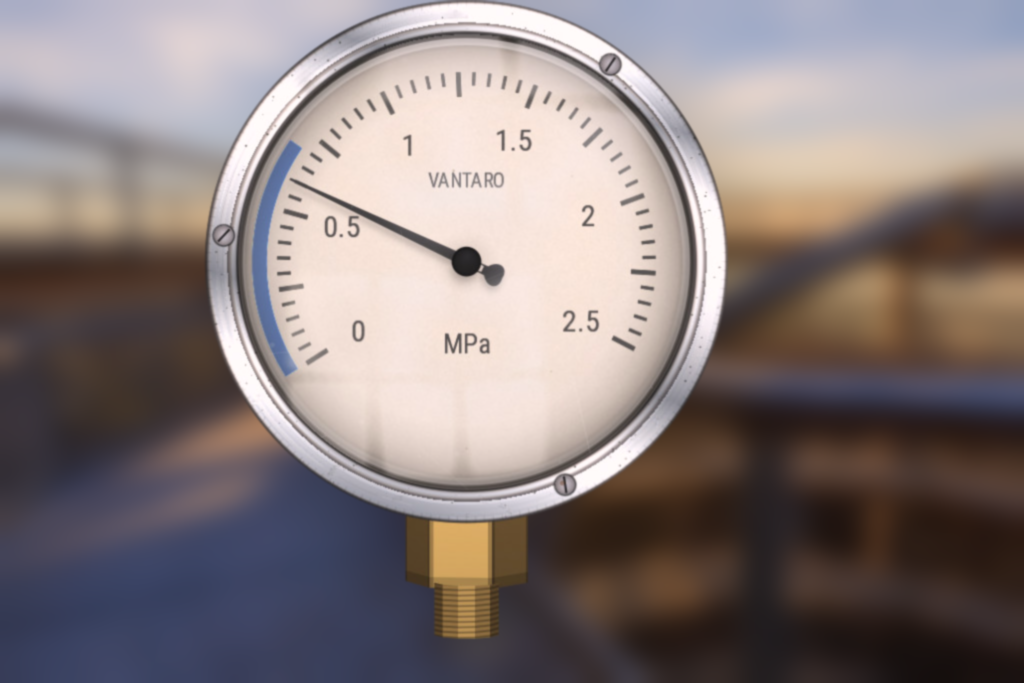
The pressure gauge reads MPa 0.6
